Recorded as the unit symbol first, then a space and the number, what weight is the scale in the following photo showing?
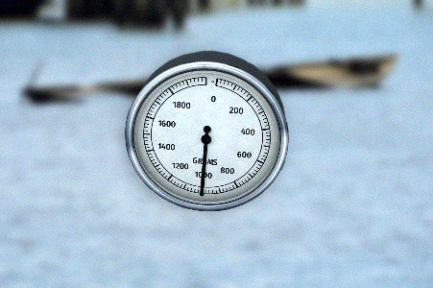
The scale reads g 1000
